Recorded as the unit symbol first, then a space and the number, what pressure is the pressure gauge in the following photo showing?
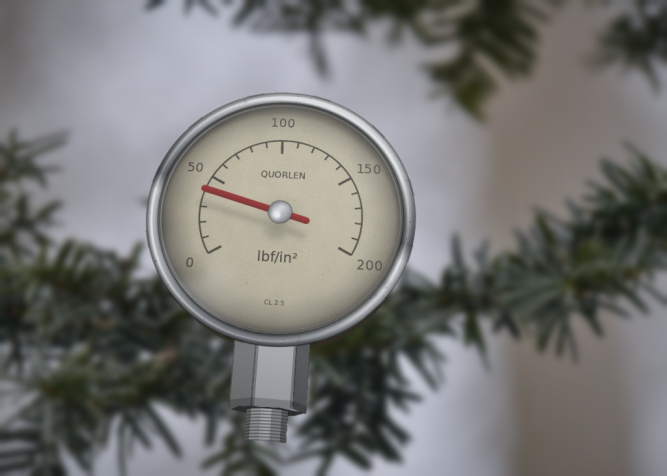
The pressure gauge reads psi 40
